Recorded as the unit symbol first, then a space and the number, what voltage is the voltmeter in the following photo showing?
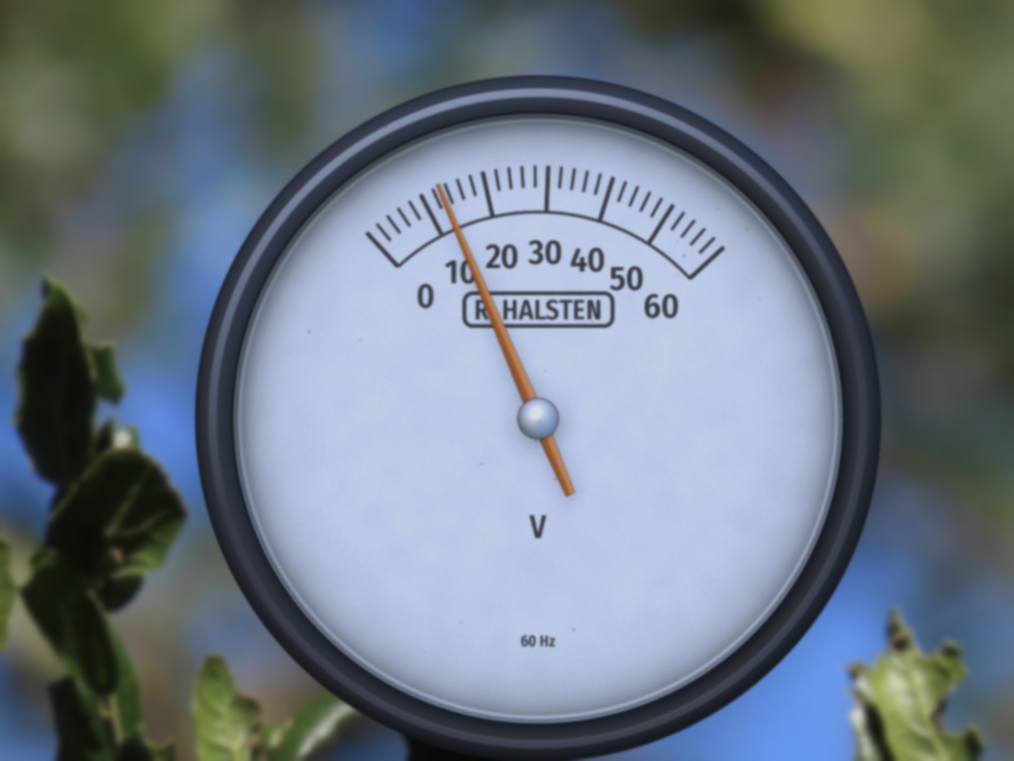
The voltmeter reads V 13
